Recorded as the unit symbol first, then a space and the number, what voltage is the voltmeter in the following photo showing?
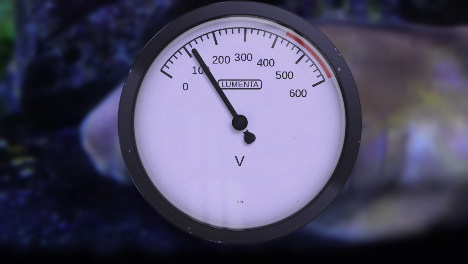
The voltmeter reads V 120
